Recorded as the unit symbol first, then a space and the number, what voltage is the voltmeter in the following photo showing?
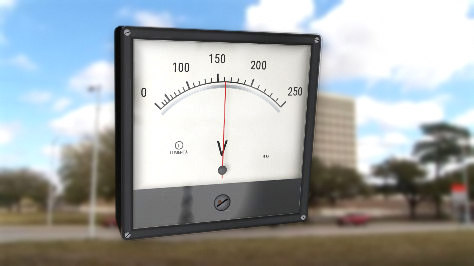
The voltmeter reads V 160
